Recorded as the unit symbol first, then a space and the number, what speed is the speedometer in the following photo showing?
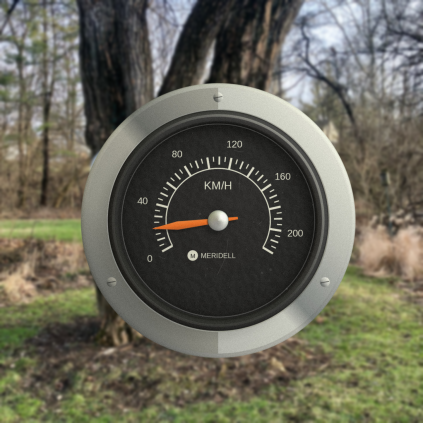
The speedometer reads km/h 20
